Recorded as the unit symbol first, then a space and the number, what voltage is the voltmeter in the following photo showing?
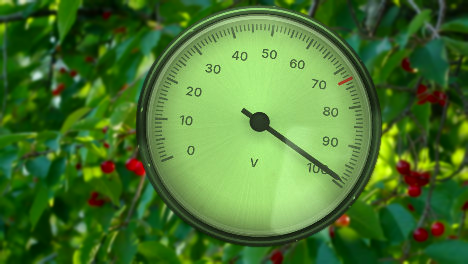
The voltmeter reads V 99
